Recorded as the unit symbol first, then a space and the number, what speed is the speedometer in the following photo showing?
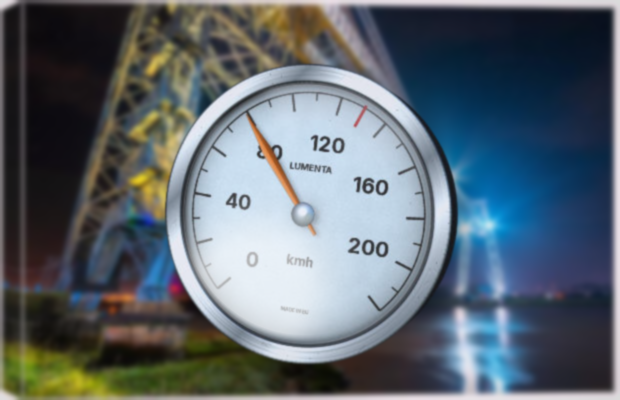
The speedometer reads km/h 80
